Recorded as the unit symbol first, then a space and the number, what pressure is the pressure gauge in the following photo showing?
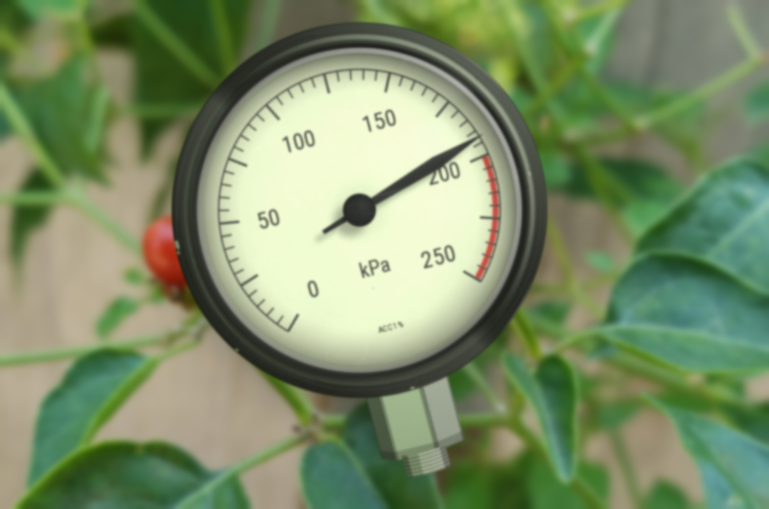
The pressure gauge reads kPa 192.5
